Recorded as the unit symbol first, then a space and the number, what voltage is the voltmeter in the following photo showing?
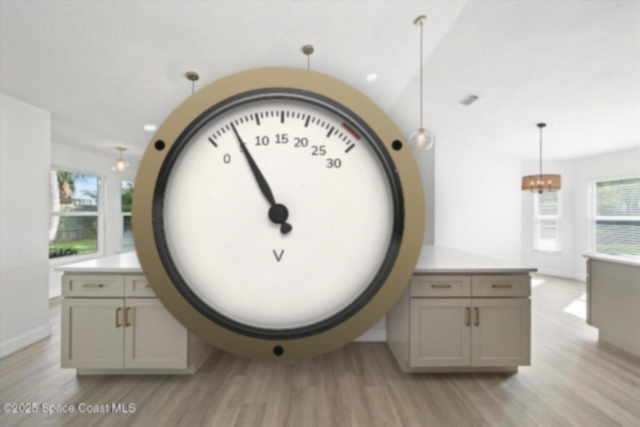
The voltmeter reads V 5
